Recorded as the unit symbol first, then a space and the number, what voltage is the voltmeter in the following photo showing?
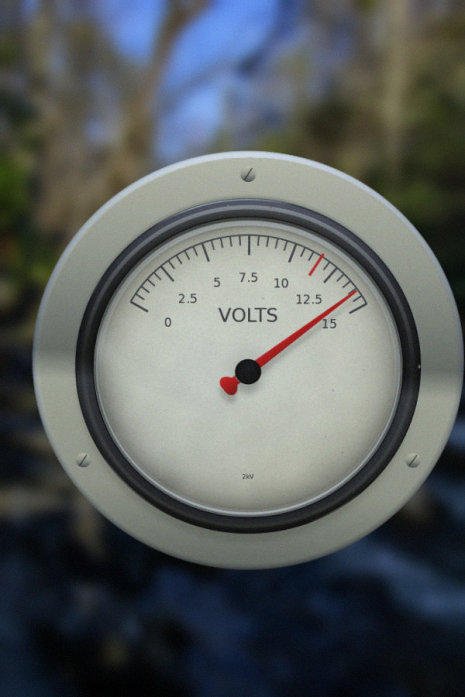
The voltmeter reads V 14
